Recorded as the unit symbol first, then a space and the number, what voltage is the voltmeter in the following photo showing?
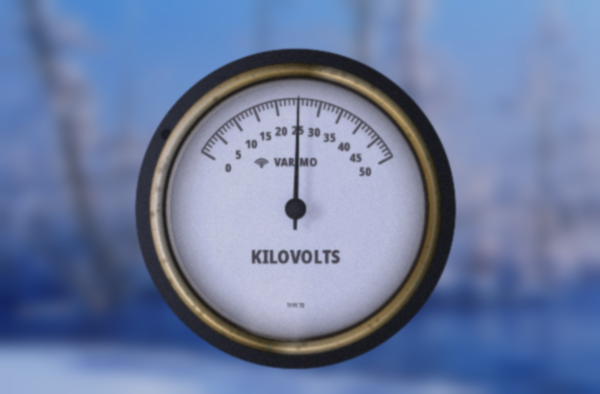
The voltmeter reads kV 25
